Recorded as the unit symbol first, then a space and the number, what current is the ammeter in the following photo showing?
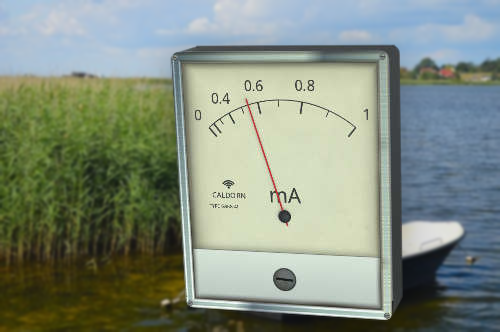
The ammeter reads mA 0.55
